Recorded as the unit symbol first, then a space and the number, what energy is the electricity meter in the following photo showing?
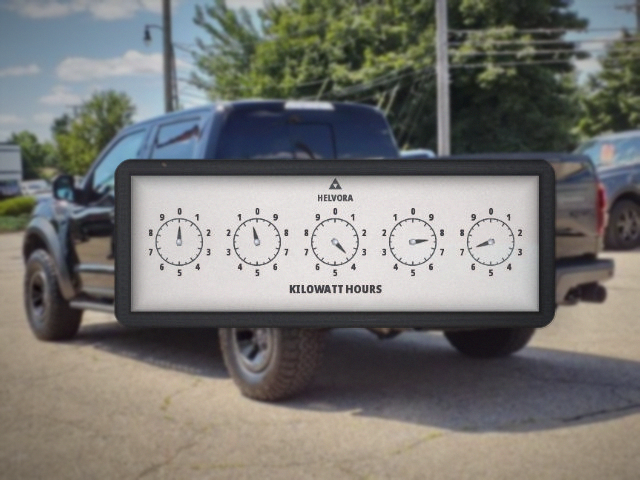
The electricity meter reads kWh 377
